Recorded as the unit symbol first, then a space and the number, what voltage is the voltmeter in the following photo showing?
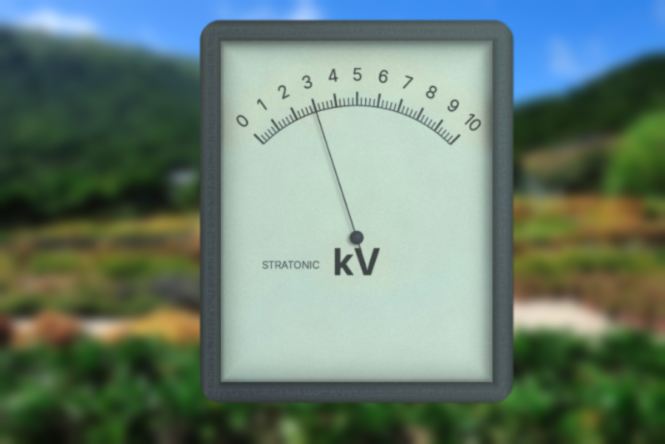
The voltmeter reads kV 3
